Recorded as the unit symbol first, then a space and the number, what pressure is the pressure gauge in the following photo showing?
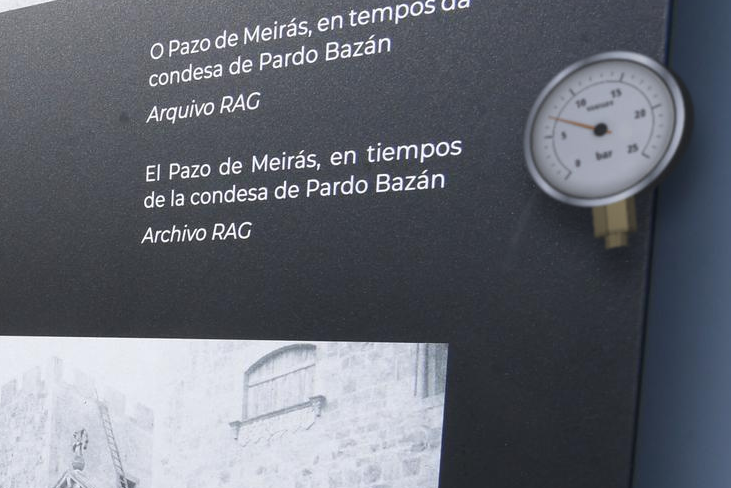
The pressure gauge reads bar 7
